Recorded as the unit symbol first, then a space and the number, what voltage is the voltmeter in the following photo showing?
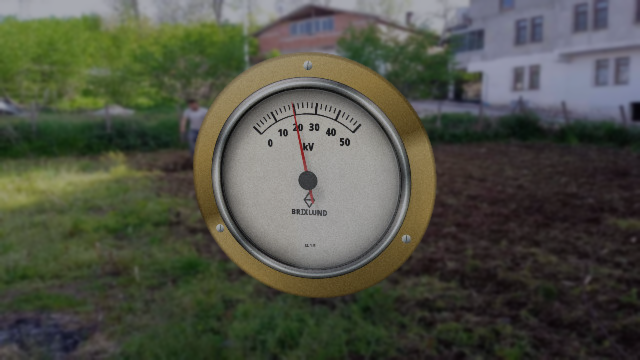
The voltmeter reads kV 20
